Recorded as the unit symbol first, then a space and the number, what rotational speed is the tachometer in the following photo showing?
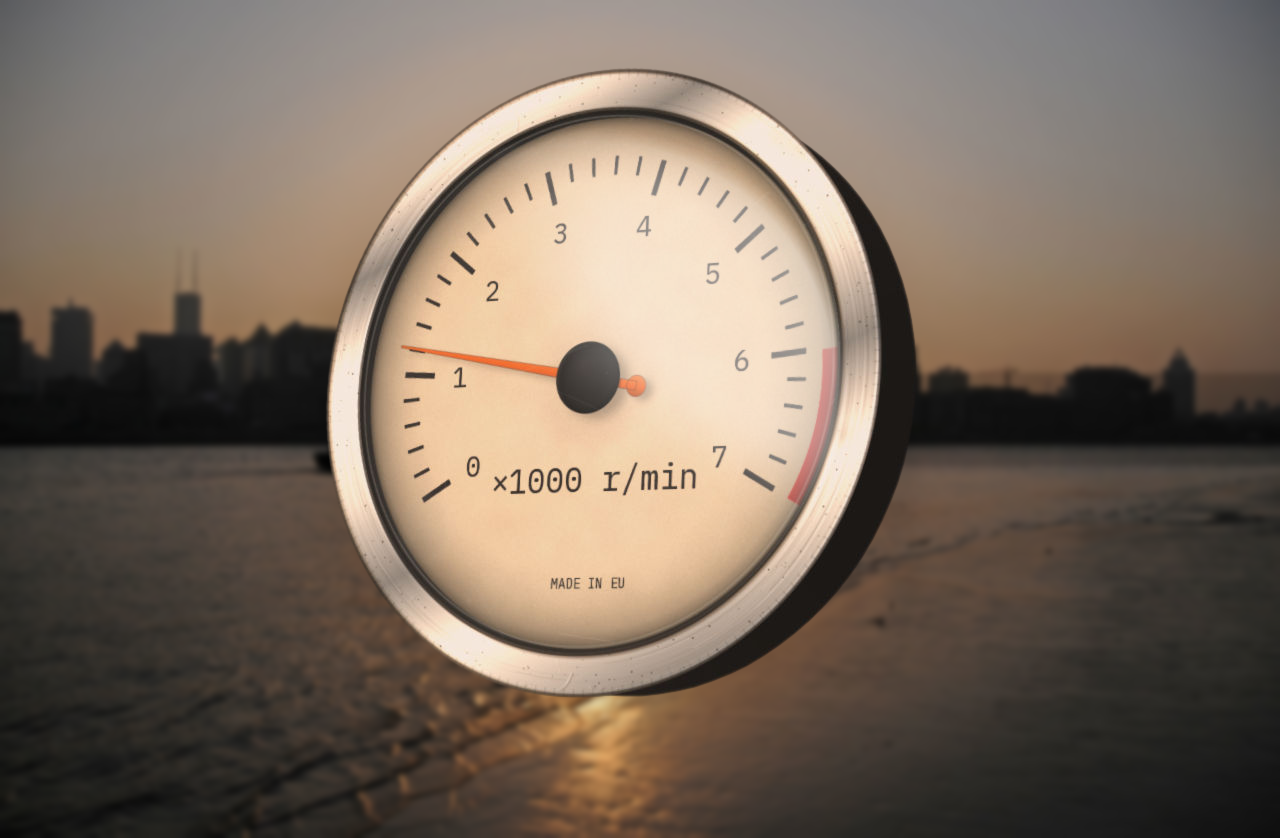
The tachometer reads rpm 1200
